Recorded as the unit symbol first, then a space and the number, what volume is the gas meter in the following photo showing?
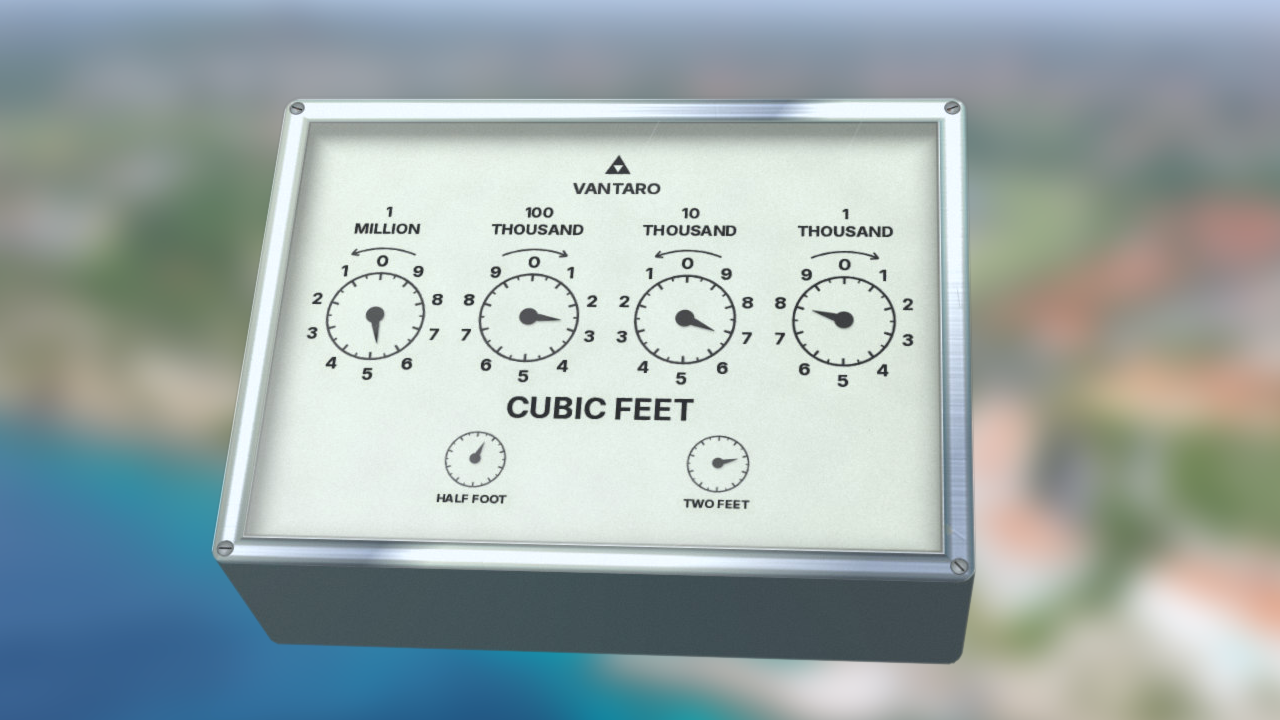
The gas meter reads ft³ 526800
